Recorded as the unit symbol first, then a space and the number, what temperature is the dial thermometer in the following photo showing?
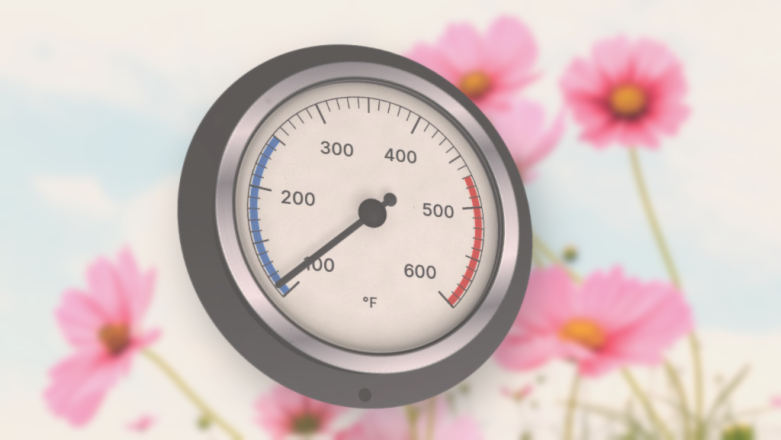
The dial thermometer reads °F 110
